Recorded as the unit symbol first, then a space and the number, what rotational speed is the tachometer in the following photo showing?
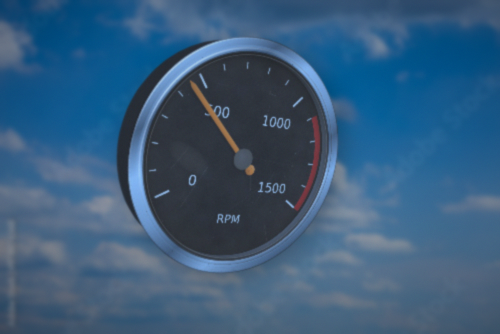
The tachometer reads rpm 450
